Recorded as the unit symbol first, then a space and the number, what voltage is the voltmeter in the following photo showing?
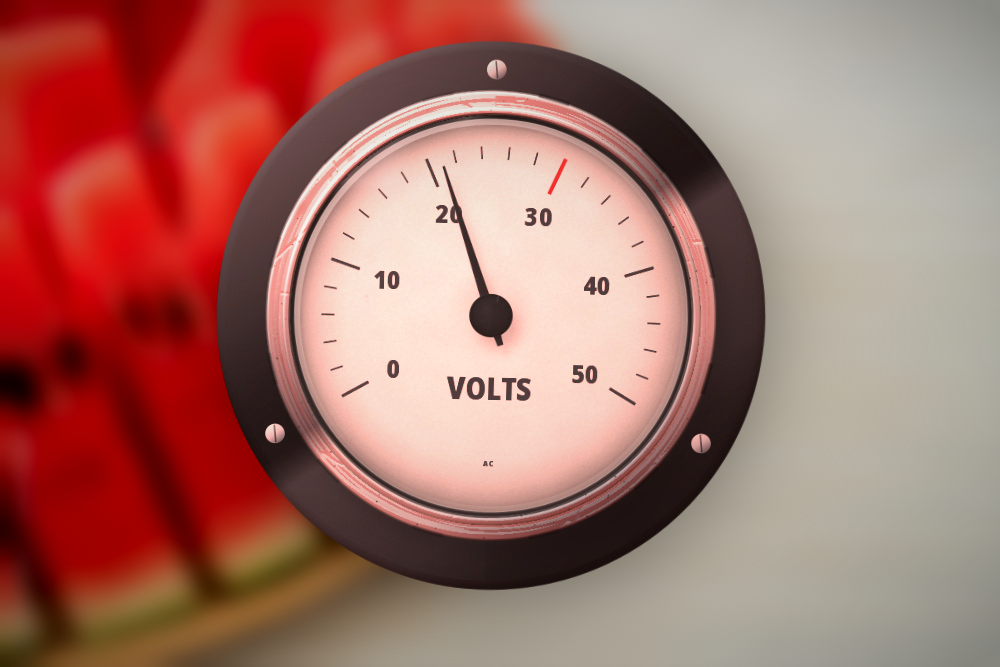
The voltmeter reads V 21
